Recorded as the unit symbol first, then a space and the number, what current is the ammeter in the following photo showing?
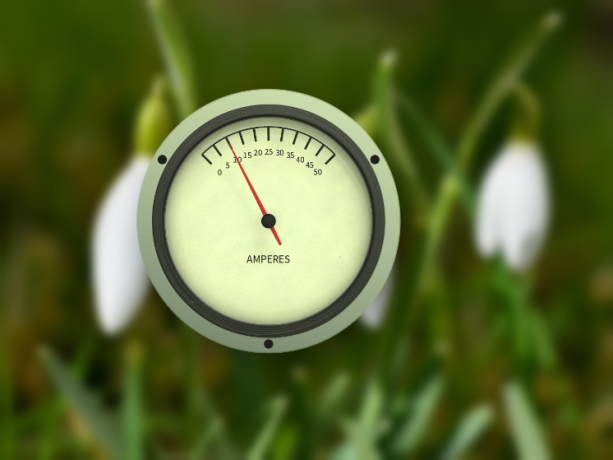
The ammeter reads A 10
